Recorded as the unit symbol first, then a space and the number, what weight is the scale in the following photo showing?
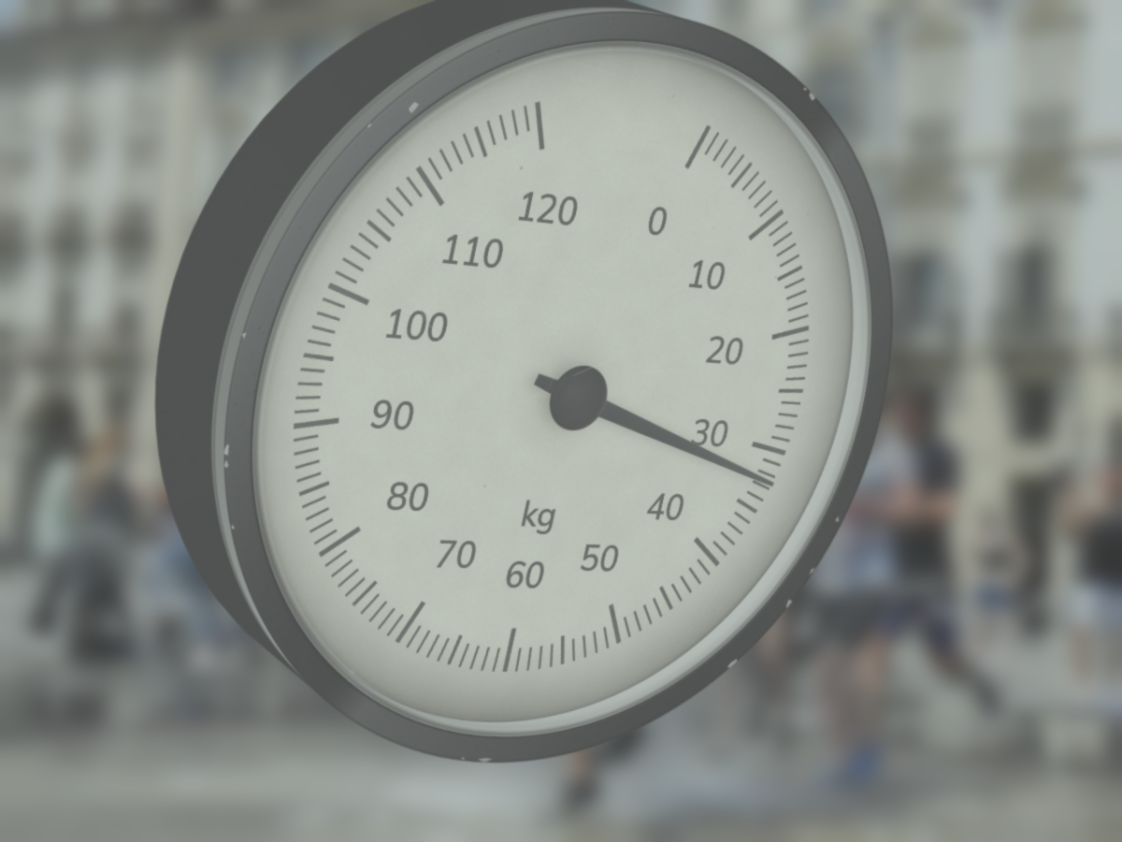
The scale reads kg 32.5
